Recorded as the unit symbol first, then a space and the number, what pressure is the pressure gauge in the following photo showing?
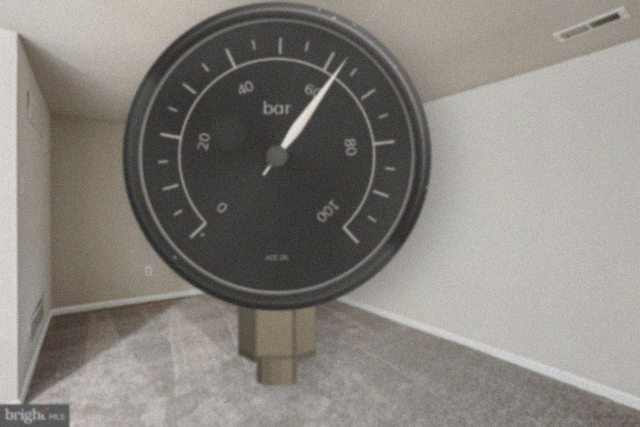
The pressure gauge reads bar 62.5
